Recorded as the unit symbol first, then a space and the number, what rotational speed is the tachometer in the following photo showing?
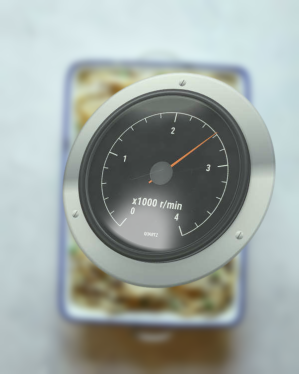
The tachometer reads rpm 2600
